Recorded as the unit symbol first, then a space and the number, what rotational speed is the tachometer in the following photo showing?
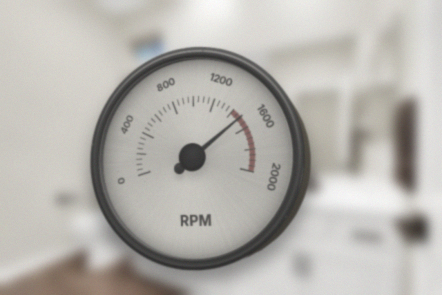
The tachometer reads rpm 1500
